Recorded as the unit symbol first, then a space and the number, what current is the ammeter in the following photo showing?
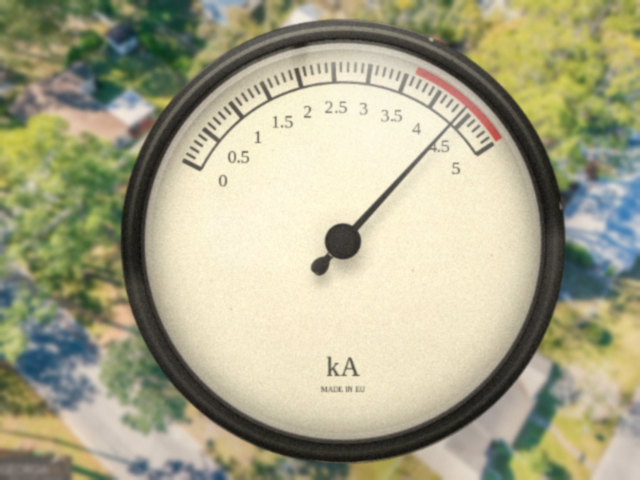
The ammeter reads kA 4.4
